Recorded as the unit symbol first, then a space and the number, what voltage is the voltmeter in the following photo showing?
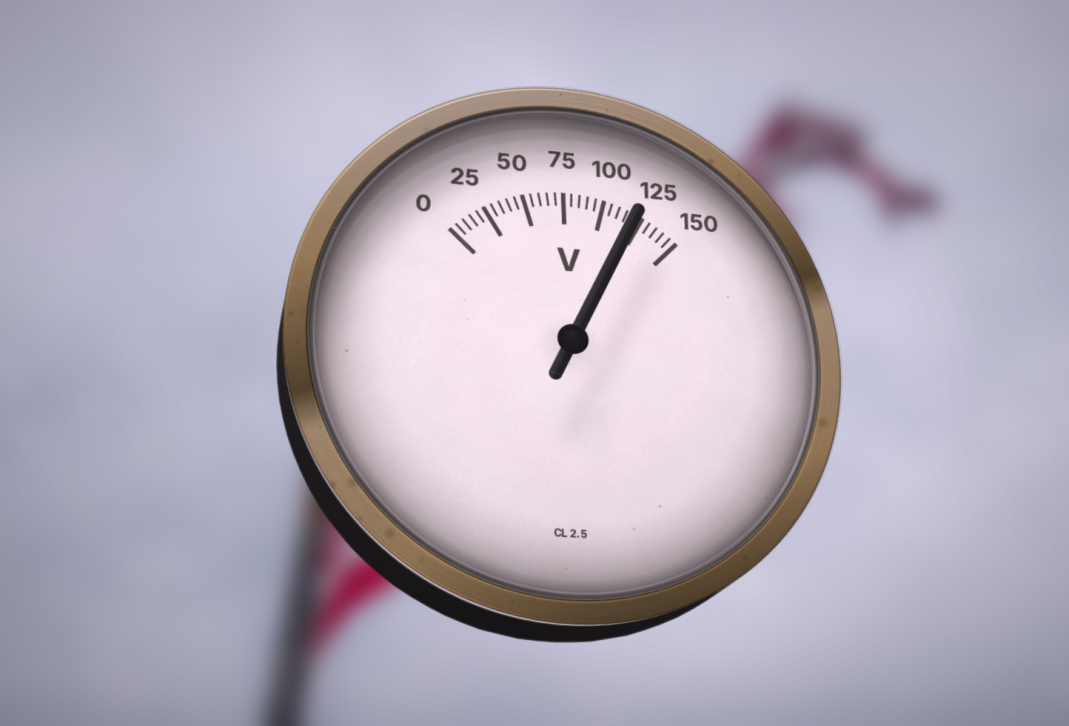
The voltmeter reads V 120
